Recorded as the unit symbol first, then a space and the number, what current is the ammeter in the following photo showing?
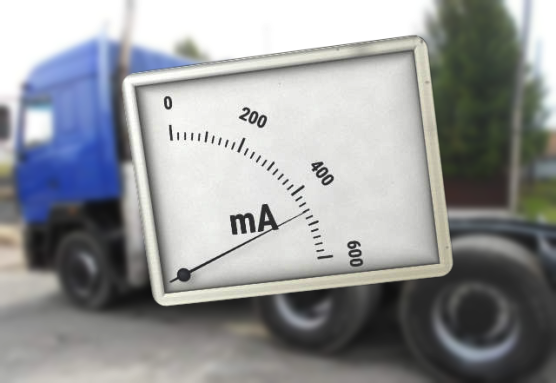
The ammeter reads mA 460
